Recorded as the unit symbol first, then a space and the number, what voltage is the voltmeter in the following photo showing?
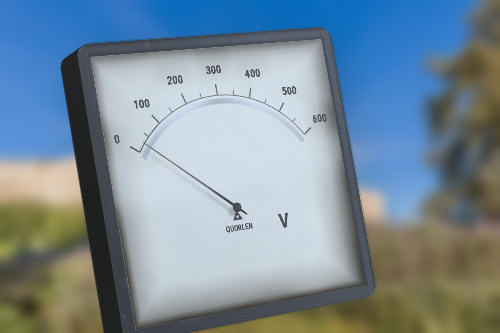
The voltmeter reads V 25
